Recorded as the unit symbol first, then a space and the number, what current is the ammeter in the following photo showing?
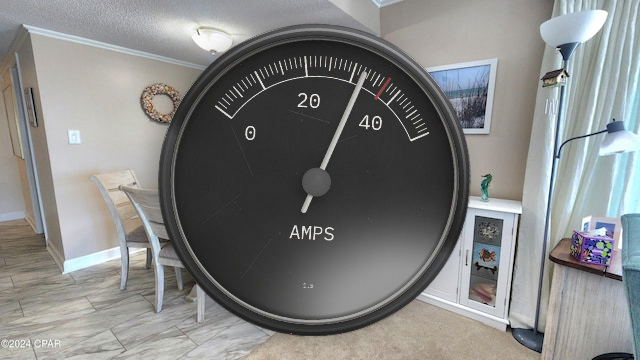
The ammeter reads A 32
